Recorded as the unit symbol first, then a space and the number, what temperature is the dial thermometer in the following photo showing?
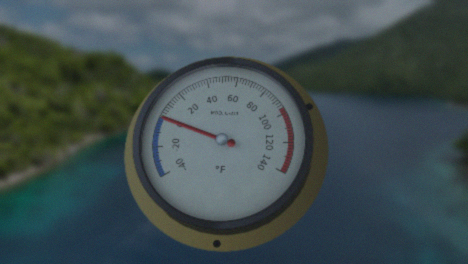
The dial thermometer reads °F 0
